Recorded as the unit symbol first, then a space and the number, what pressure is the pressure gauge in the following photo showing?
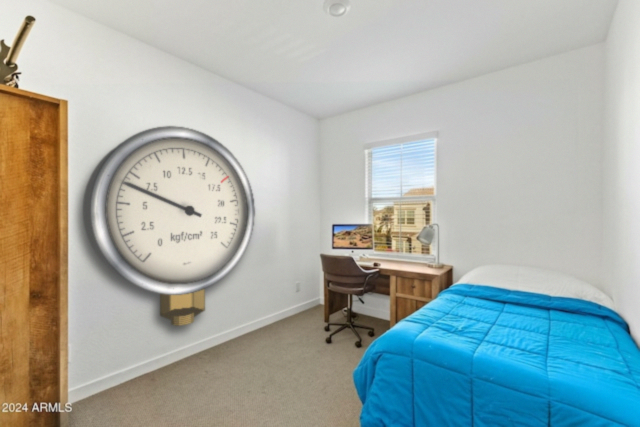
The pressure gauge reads kg/cm² 6.5
